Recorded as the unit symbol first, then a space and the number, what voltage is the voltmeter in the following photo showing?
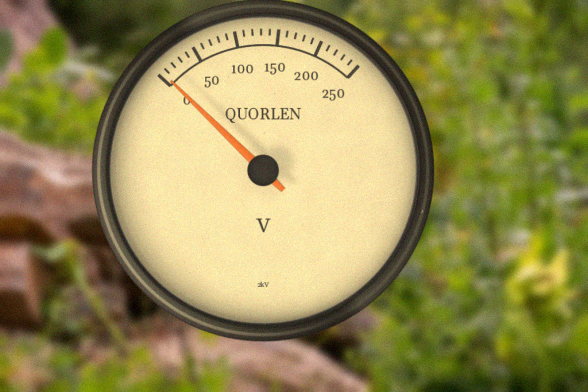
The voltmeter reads V 5
